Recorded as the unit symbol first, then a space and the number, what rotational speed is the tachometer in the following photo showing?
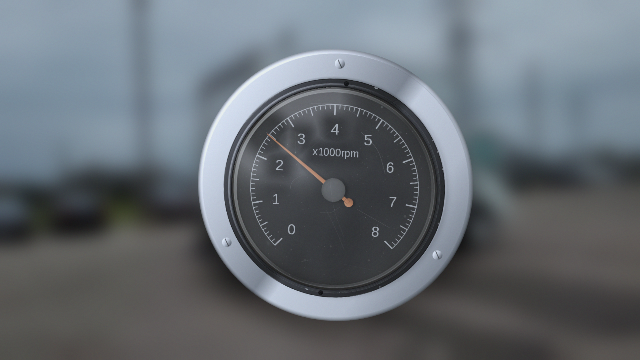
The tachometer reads rpm 2500
